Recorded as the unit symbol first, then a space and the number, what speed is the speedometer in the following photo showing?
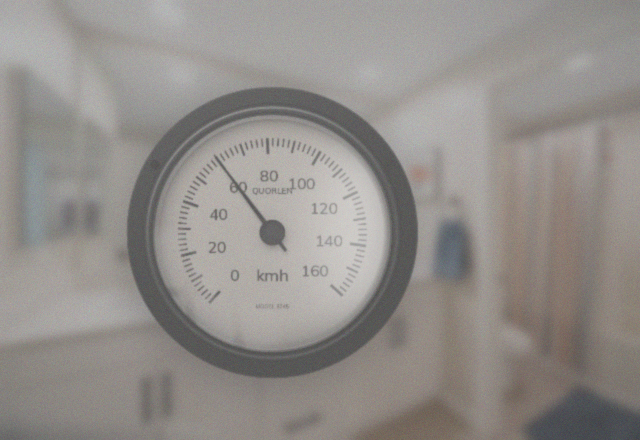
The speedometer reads km/h 60
